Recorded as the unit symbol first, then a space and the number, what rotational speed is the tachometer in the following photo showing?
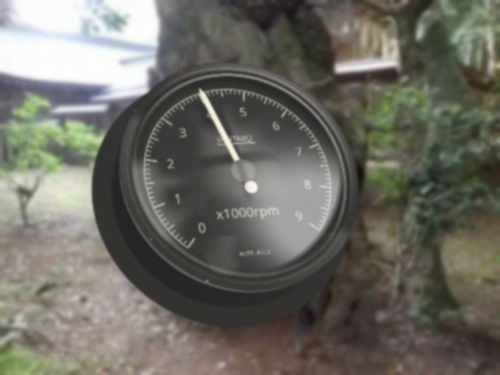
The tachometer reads rpm 4000
